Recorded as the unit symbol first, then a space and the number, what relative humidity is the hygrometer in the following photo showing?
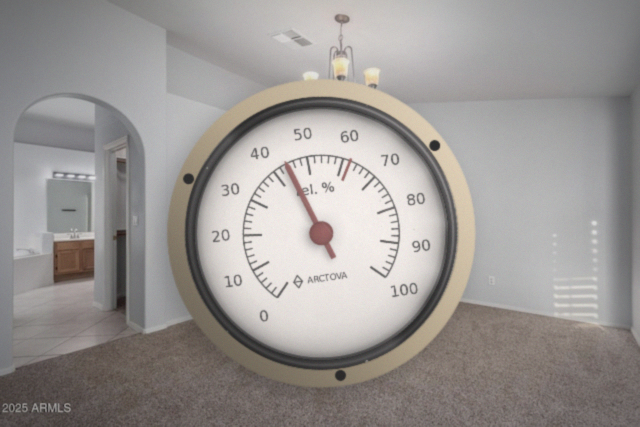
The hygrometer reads % 44
